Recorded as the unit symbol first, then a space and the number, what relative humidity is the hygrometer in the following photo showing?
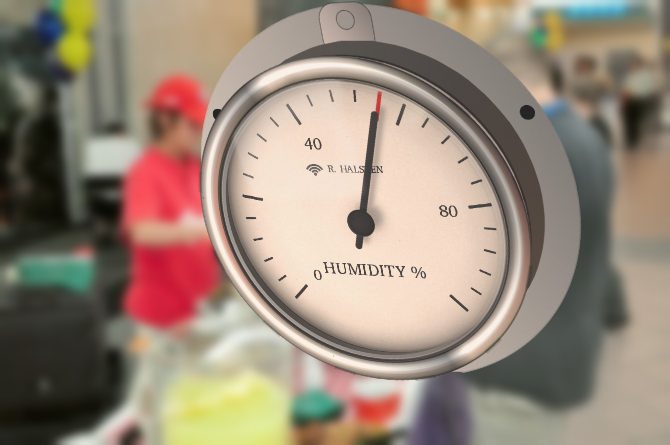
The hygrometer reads % 56
